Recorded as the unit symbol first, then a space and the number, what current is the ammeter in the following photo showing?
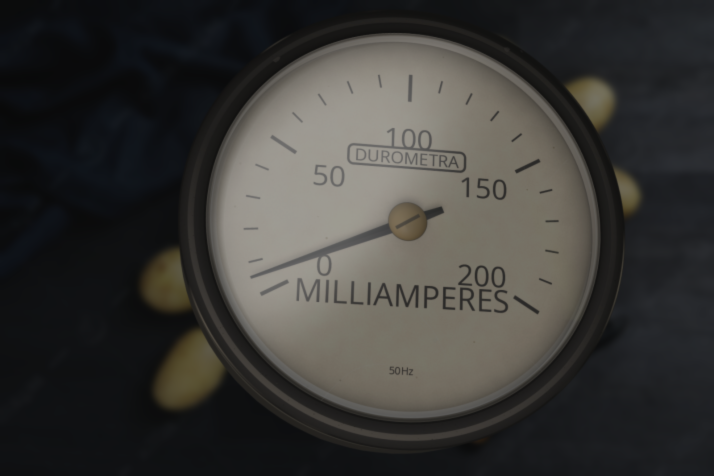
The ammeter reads mA 5
